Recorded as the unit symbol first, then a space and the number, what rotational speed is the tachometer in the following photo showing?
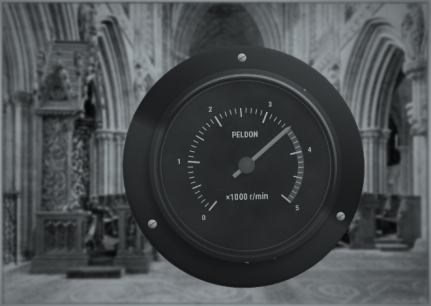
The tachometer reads rpm 3500
